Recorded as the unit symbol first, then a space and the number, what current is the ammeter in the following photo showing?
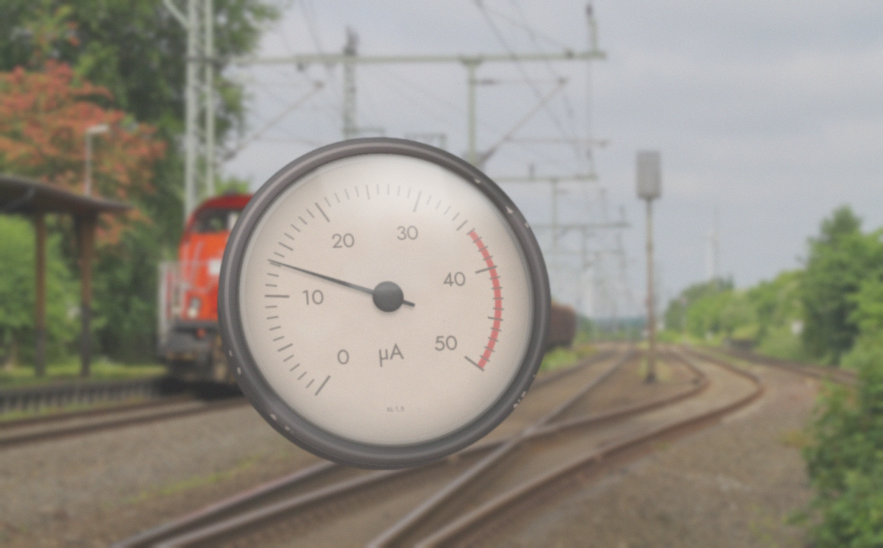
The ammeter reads µA 13
